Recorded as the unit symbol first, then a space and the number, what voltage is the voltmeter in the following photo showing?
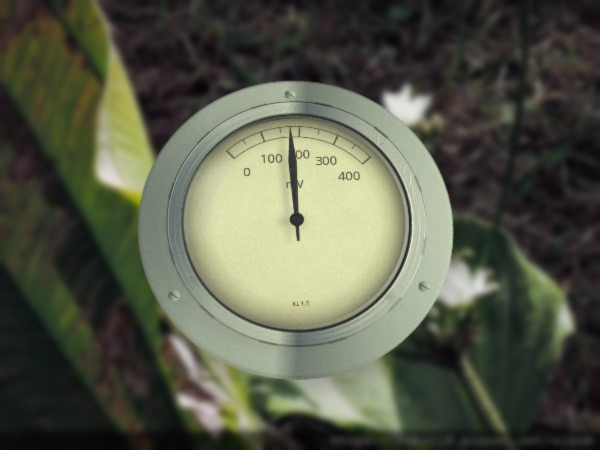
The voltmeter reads mV 175
